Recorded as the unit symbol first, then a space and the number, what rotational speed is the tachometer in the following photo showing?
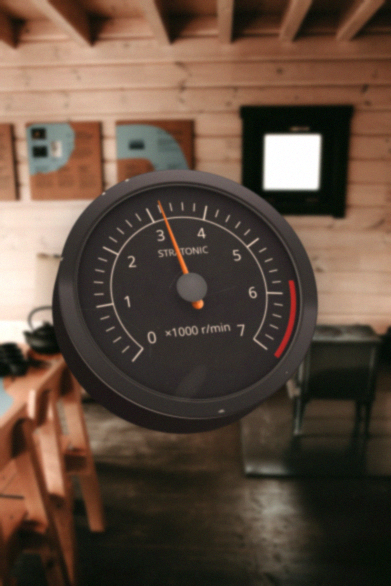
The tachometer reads rpm 3200
